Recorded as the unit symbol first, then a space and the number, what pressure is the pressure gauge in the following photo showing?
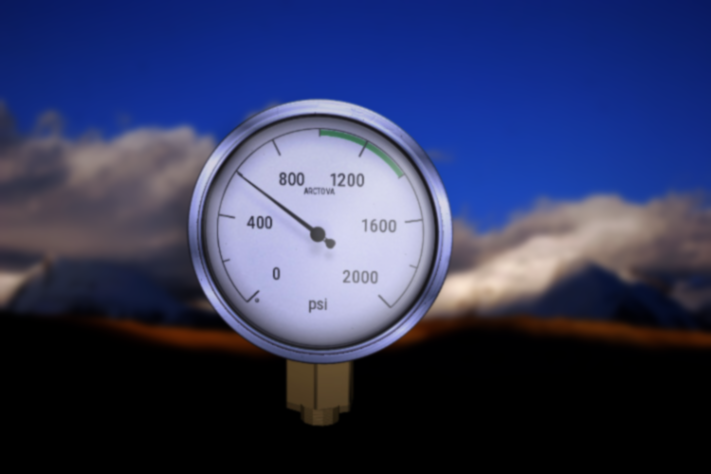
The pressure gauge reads psi 600
